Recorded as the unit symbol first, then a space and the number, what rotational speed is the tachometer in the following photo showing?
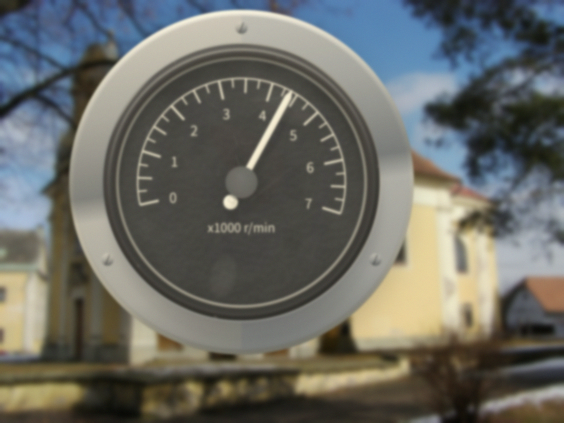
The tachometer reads rpm 4375
